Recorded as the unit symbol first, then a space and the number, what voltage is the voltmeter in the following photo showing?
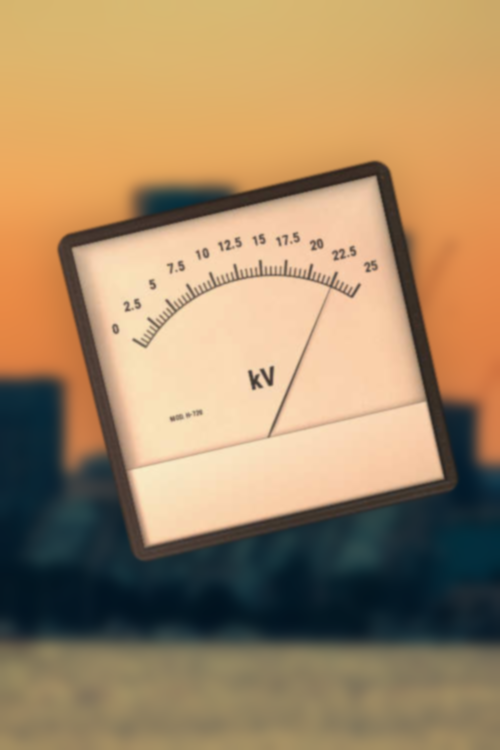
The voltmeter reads kV 22.5
